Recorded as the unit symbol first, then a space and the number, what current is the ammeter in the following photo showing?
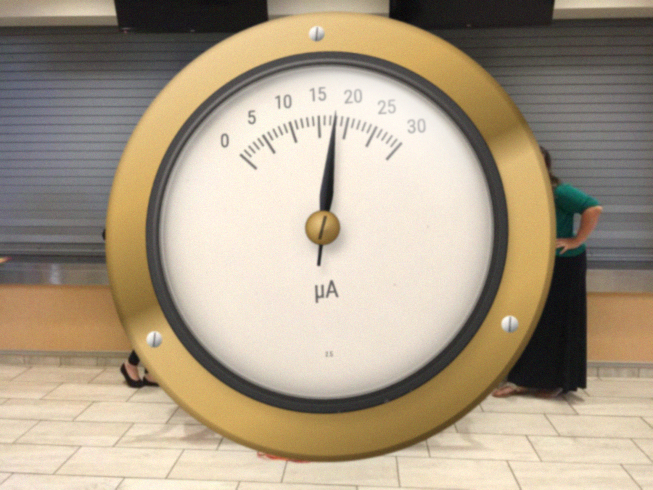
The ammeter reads µA 18
